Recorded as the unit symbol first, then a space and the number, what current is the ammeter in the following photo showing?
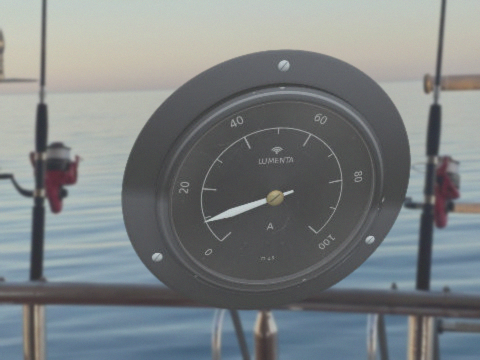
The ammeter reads A 10
